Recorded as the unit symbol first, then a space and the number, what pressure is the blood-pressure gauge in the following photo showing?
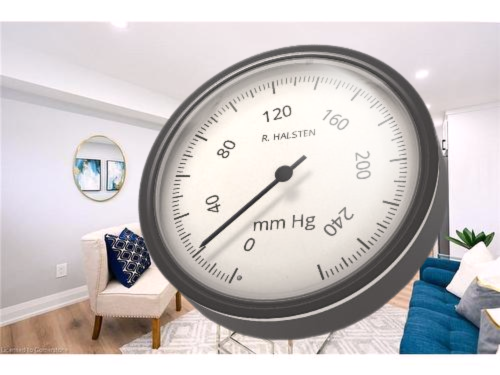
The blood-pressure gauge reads mmHg 20
